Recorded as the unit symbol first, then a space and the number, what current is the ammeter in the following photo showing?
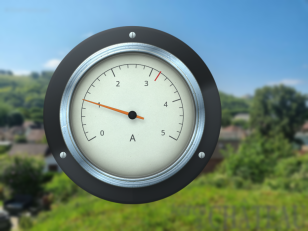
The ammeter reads A 1
